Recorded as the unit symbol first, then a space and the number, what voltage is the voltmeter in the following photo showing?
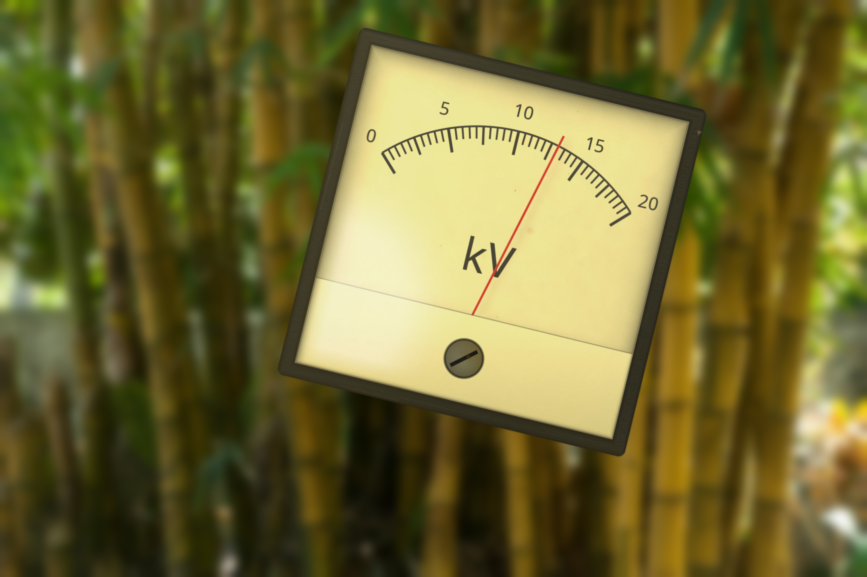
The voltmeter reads kV 13
